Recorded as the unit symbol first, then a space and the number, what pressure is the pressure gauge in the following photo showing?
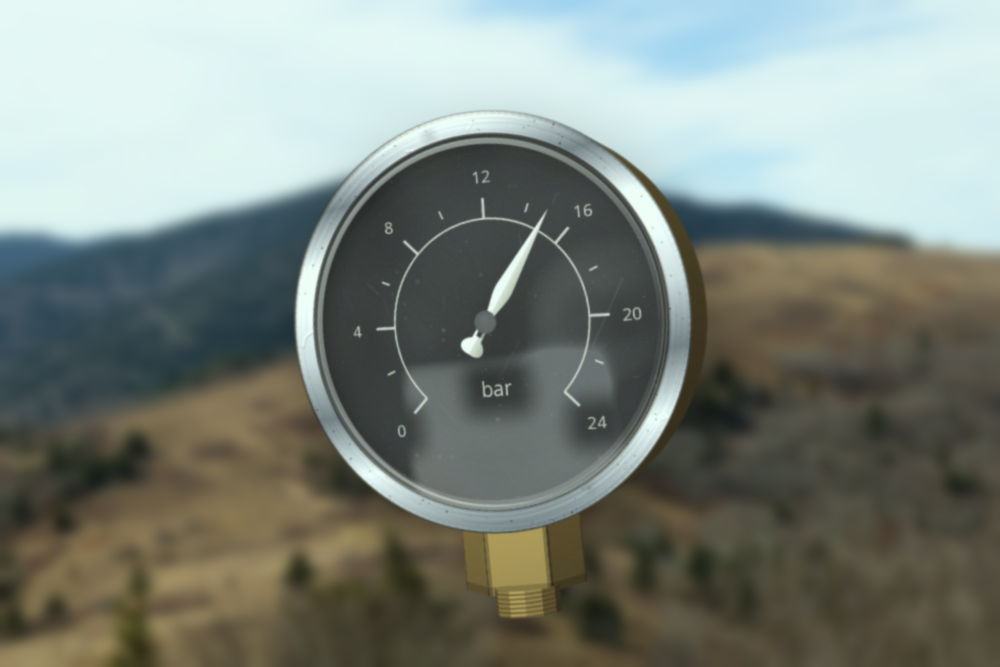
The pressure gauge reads bar 15
